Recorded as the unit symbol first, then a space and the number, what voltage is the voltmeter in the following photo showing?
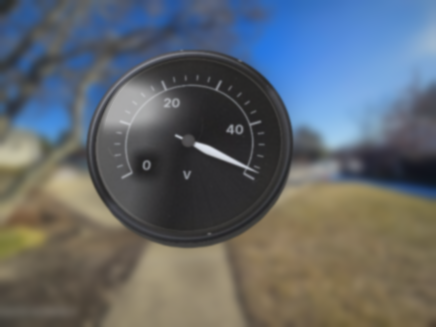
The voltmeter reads V 49
